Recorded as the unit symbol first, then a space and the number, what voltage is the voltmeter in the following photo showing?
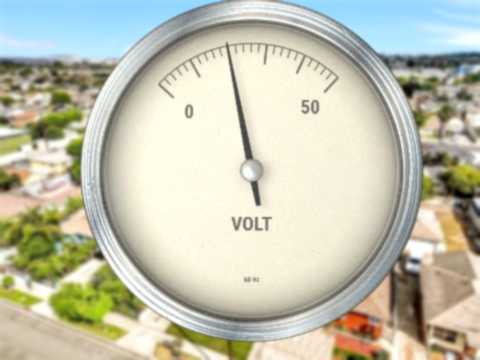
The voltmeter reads V 20
